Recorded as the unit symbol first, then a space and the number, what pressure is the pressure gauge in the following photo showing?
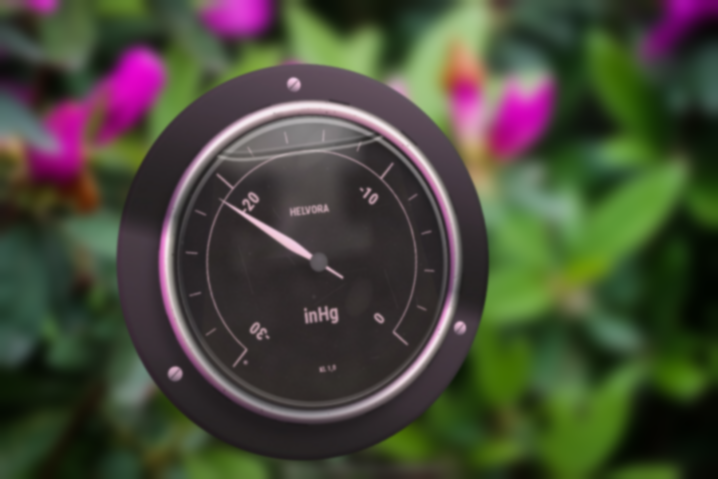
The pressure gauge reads inHg -21
